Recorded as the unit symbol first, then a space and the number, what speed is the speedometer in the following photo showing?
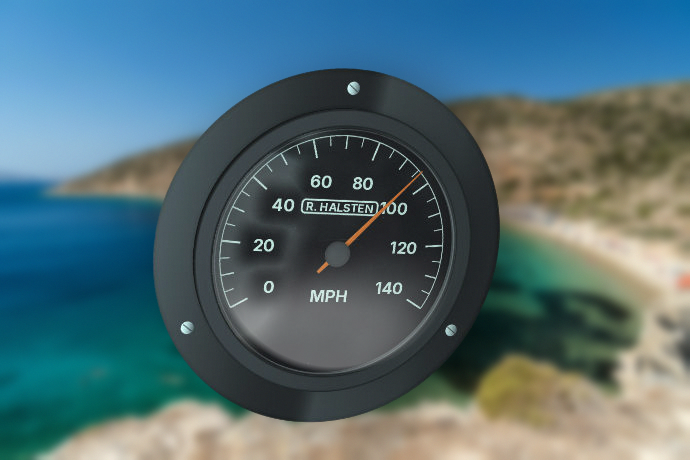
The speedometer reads mph 95
